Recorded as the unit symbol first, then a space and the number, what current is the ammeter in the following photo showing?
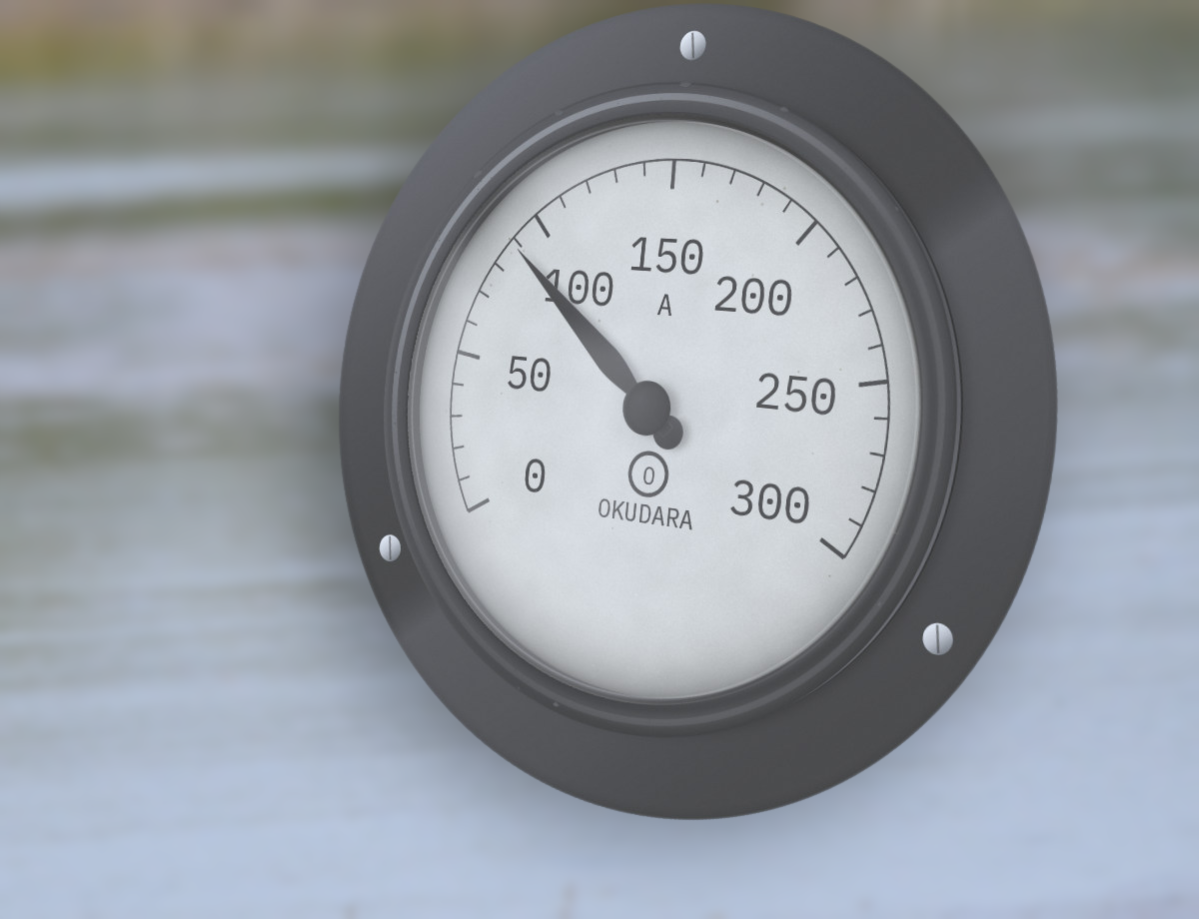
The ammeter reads A 90
